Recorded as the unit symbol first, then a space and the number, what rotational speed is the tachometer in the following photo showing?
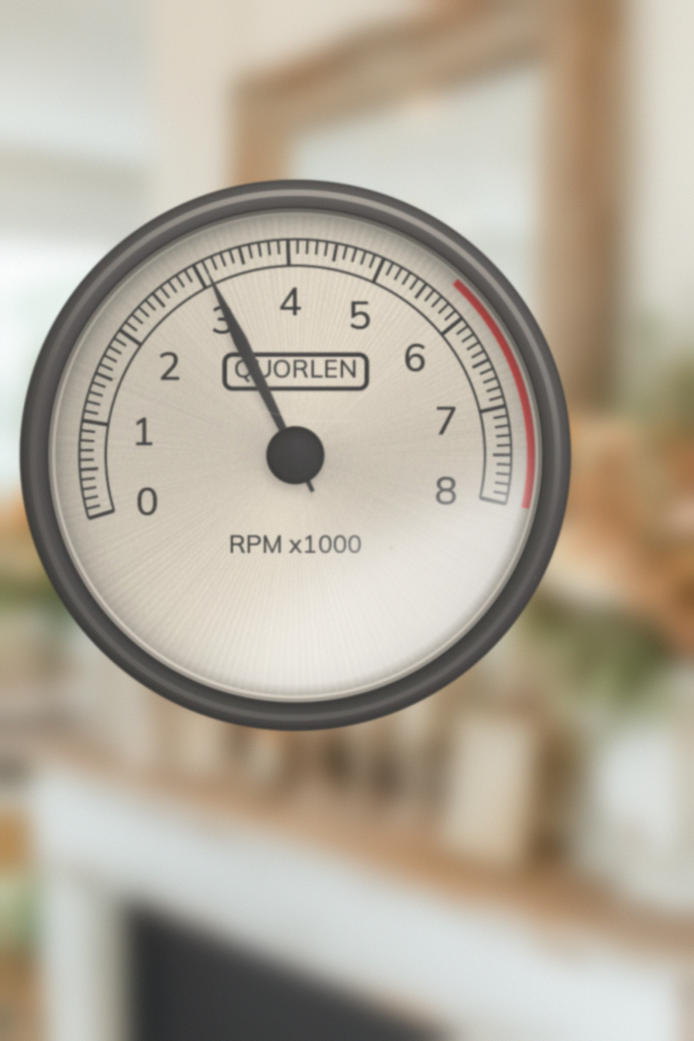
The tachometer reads rpm 3100
